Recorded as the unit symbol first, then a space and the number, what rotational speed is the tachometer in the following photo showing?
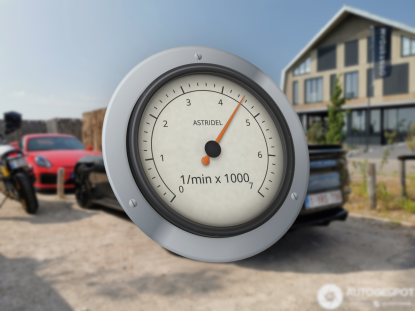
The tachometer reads rpm 4500
